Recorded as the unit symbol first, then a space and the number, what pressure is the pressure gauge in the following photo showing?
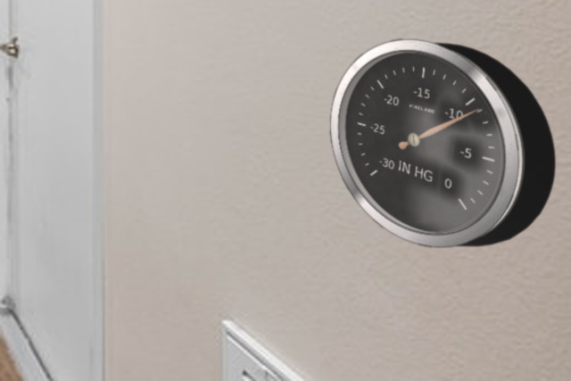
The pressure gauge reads inHg -9
